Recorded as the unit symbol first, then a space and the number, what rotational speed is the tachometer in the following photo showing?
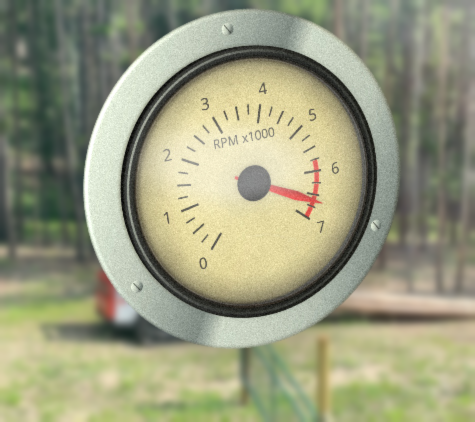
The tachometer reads rpm 6625
